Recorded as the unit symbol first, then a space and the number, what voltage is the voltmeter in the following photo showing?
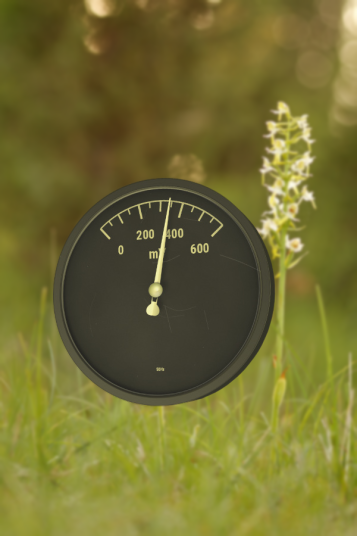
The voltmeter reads mV 350
